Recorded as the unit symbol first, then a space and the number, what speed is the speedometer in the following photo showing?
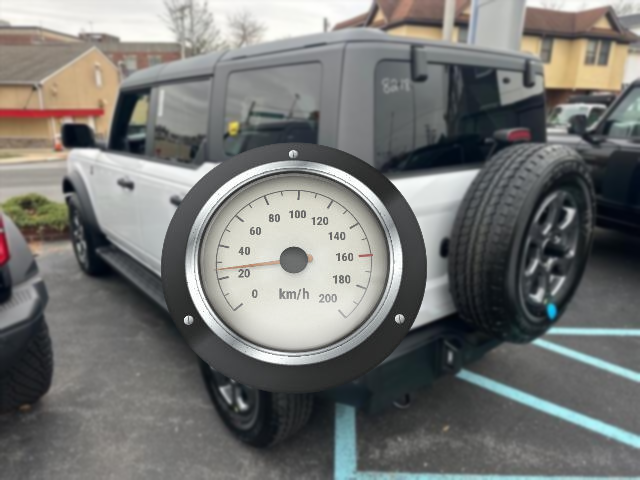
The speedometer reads km/h 25
